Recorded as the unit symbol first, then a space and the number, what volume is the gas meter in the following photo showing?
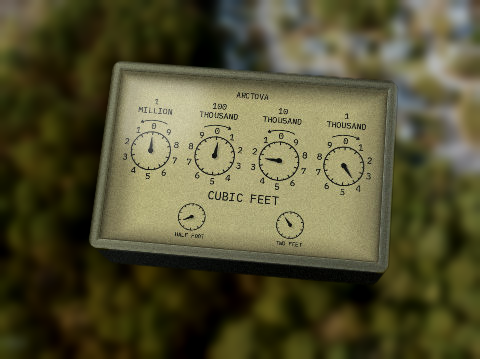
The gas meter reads ft³ 2400
